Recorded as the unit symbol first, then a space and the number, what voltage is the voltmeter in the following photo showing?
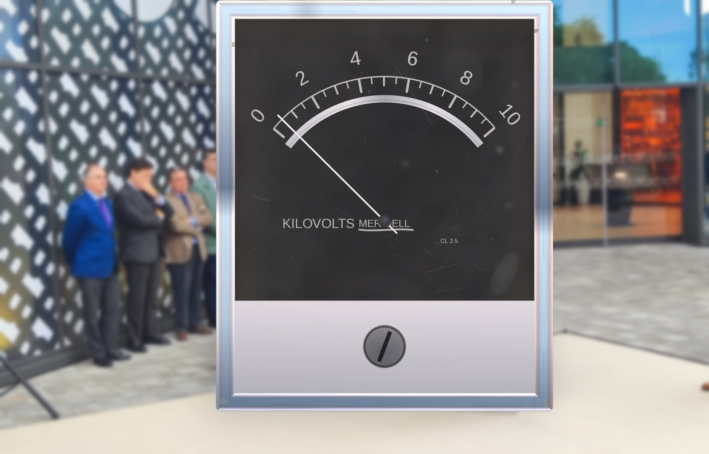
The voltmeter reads kV 0.5
